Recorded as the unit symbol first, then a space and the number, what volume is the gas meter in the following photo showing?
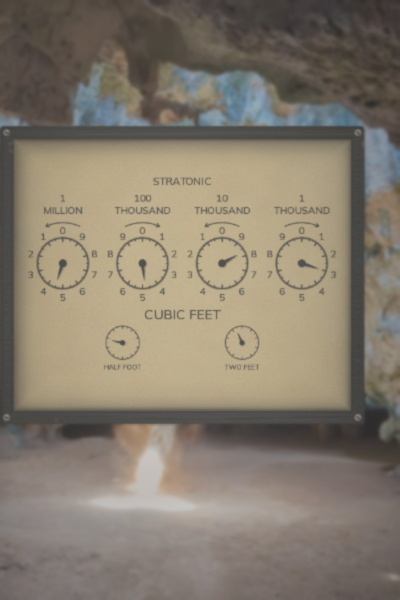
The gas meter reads ft³ 448300
